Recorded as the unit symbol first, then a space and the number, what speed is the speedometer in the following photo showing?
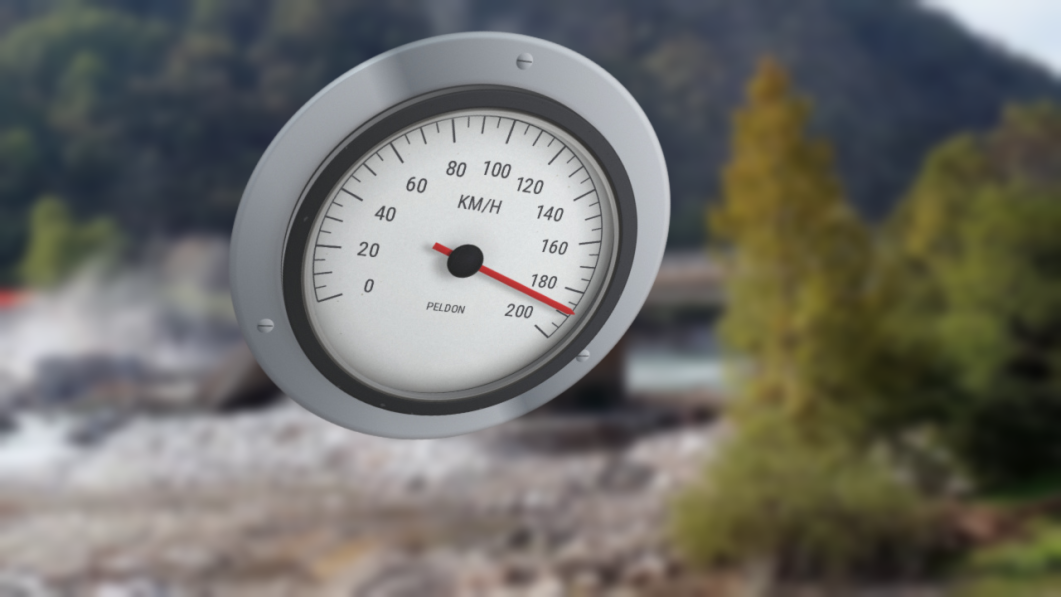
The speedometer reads km/h 187.5
